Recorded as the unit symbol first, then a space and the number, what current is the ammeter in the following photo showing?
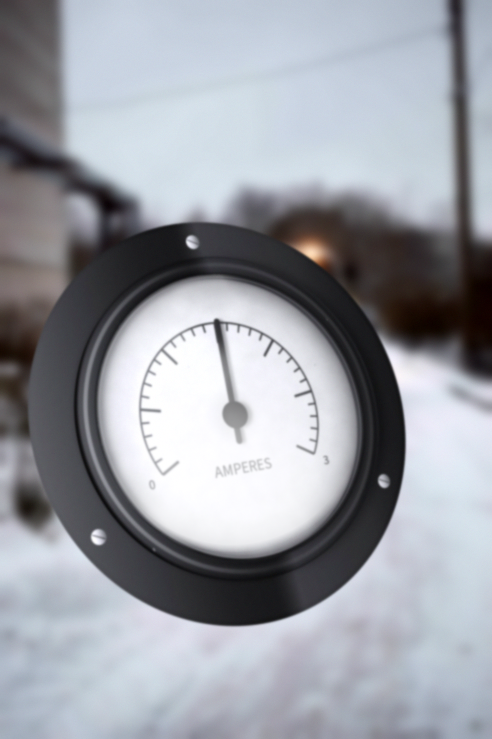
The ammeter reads A 1.5
